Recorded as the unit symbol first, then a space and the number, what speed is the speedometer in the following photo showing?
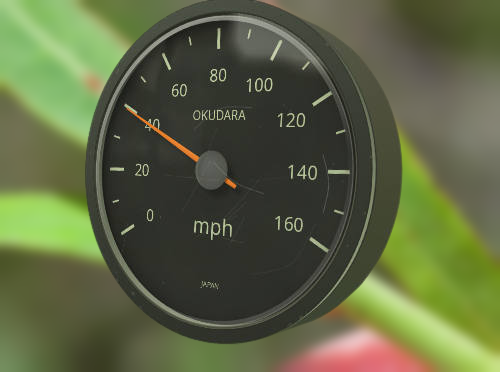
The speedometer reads mph 40
